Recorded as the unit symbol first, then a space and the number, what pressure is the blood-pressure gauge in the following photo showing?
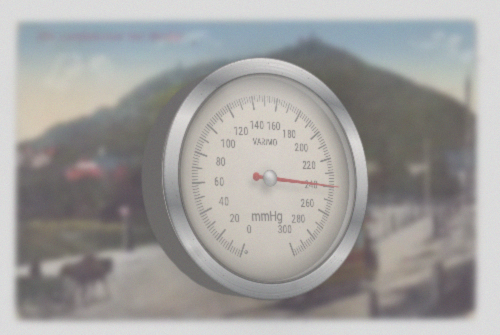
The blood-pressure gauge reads mmHg 240
